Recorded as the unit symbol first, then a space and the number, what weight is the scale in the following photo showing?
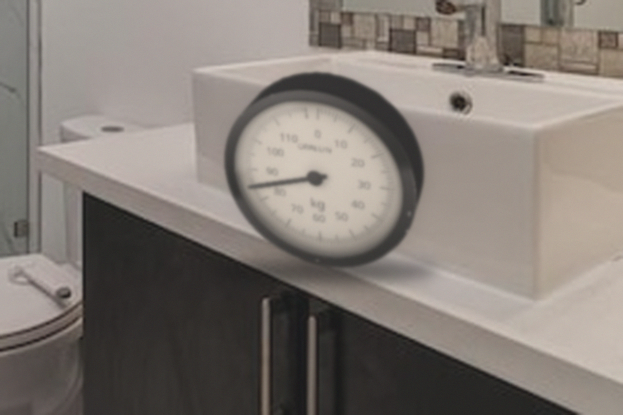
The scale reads kg 85
